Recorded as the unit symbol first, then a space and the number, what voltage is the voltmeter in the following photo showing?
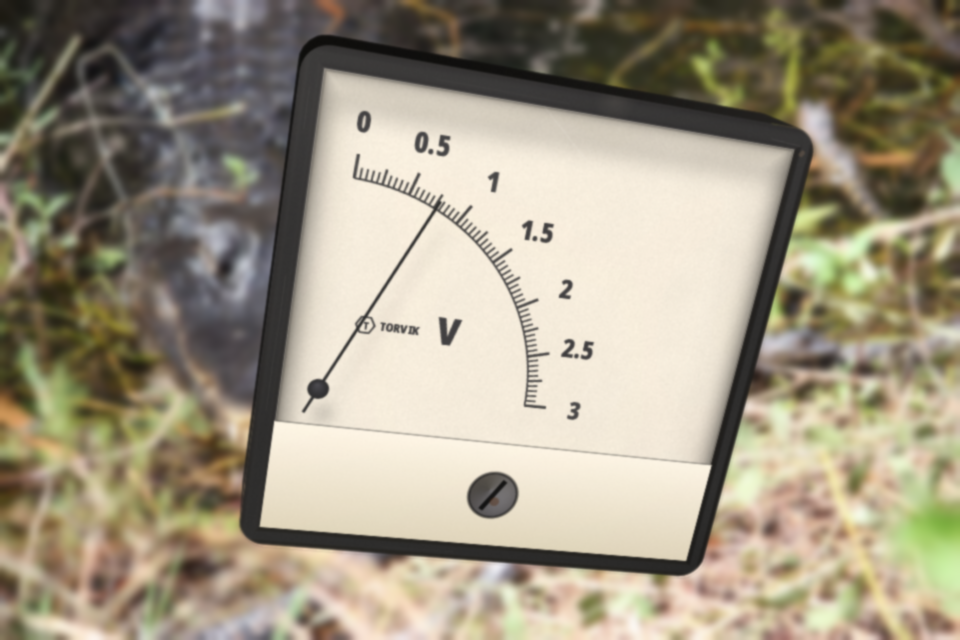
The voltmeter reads V 0.75
